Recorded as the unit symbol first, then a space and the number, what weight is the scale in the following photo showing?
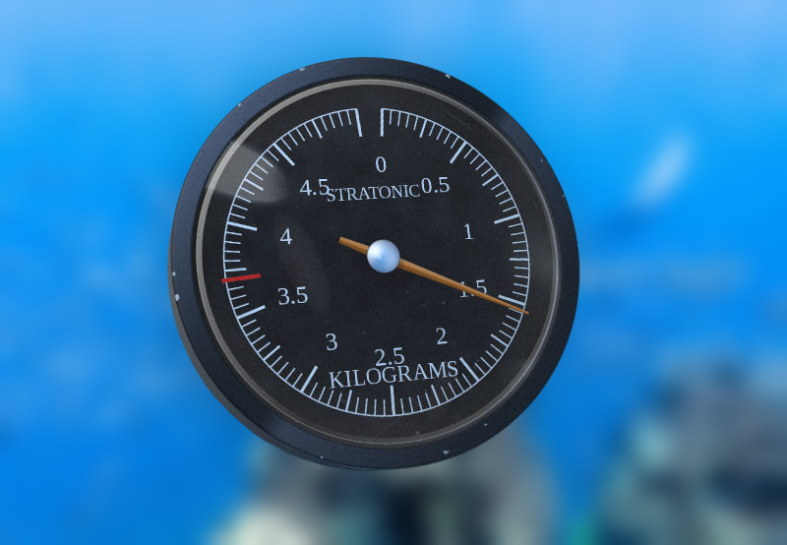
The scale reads kg 1.55
